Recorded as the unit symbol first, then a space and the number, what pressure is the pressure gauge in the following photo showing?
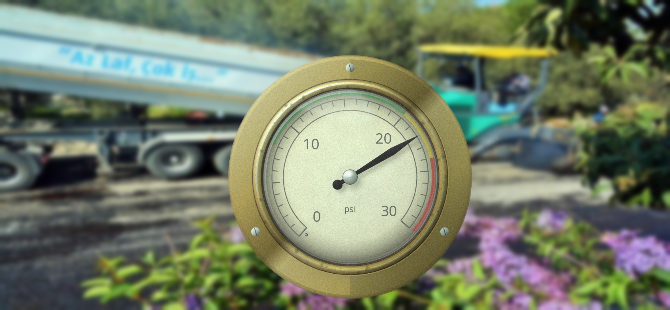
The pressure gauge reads psi 22
